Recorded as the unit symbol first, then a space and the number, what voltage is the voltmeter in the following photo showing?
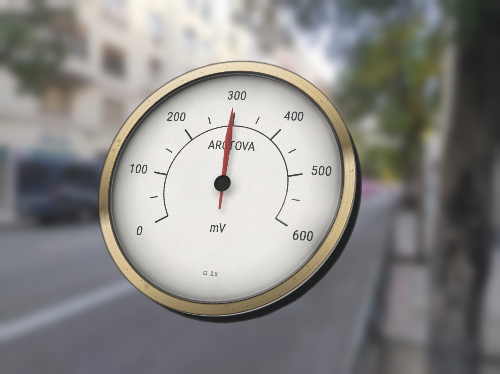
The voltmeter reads mV 300
